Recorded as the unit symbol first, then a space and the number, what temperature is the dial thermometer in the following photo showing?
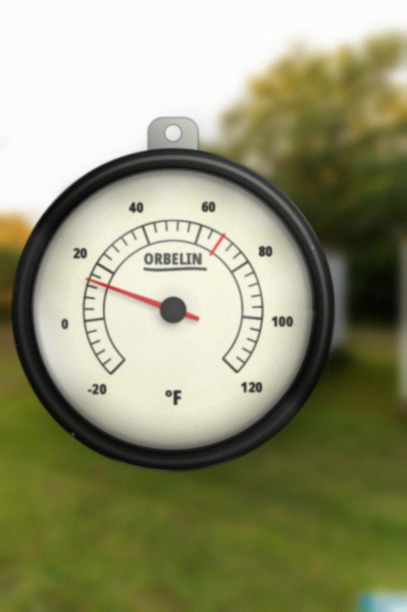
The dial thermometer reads °F 14
